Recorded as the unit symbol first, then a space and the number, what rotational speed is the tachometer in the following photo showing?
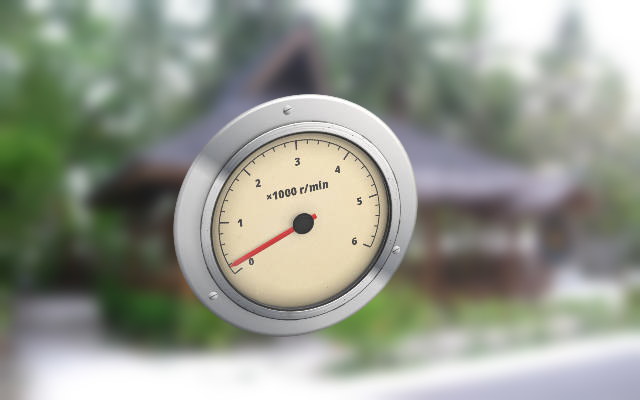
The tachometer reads rpm 200
